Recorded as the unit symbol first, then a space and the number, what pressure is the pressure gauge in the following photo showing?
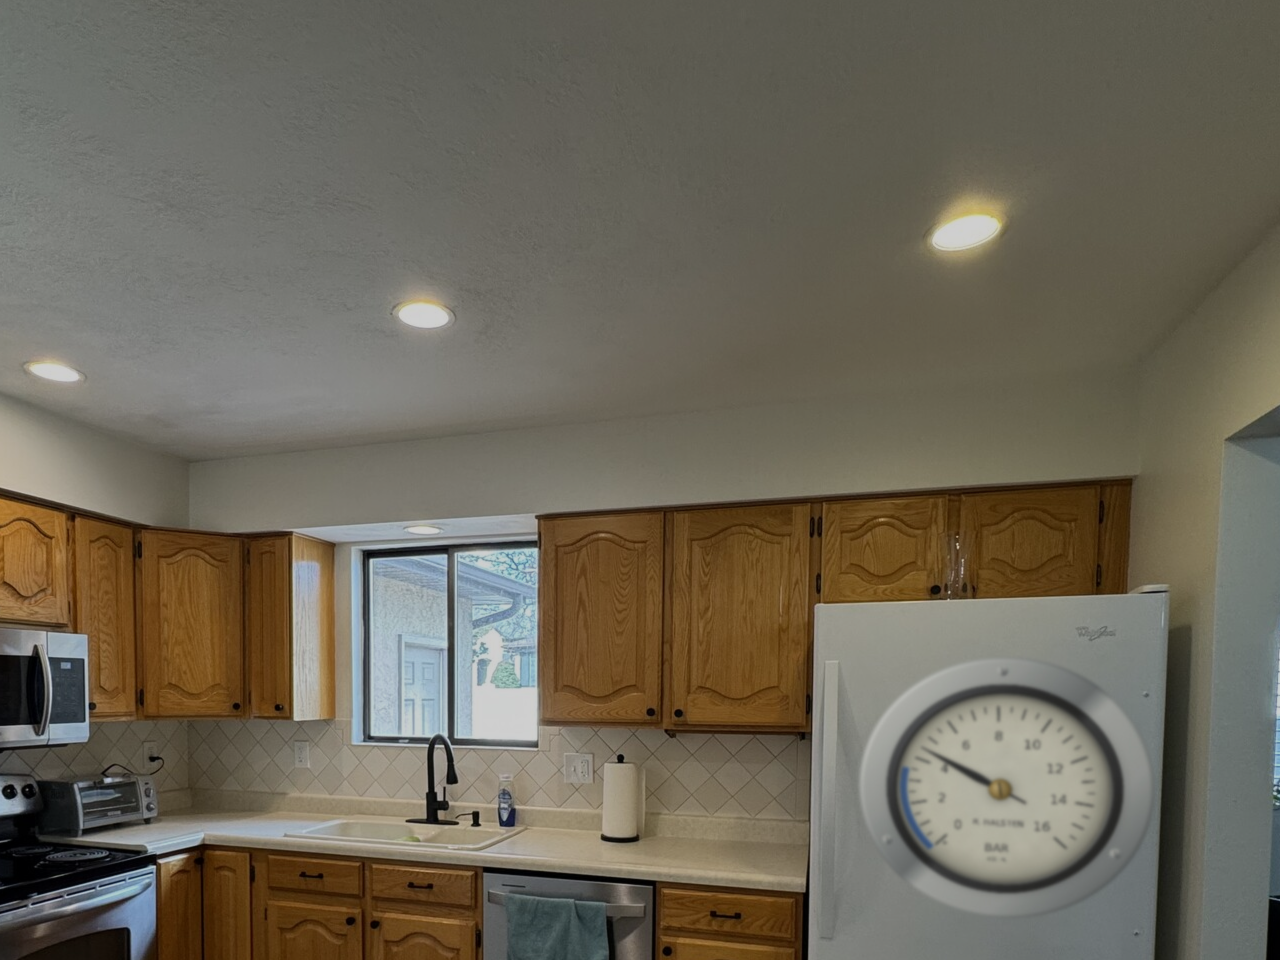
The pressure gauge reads bar 4.5
